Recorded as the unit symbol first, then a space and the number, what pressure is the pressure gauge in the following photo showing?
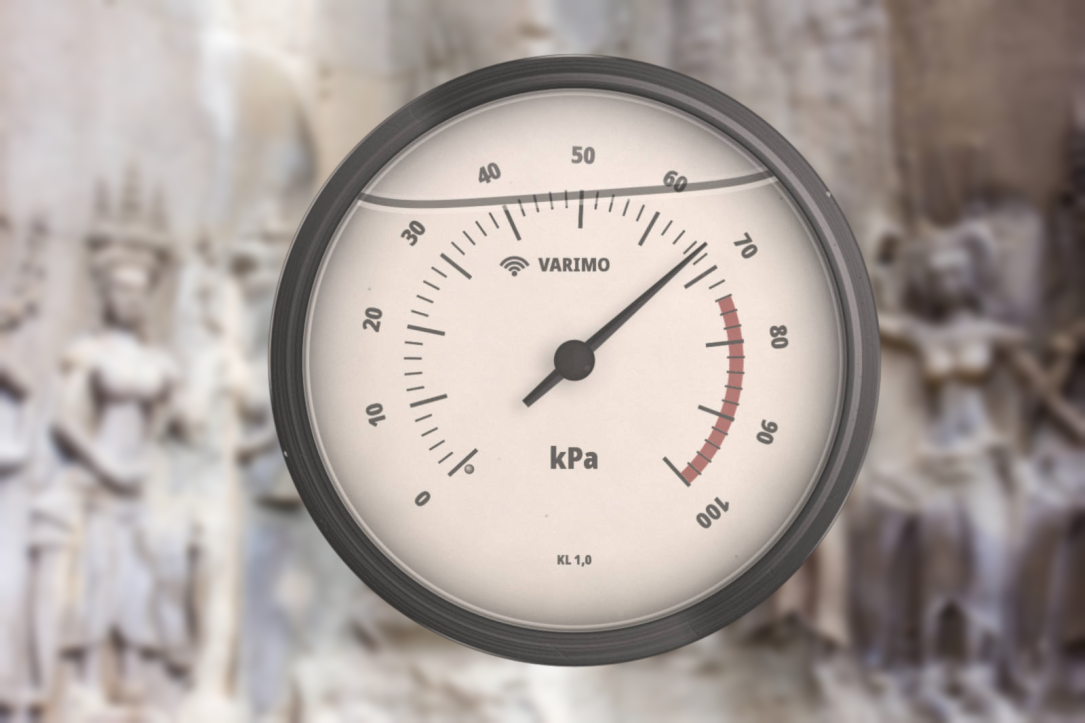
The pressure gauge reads kPa 67
